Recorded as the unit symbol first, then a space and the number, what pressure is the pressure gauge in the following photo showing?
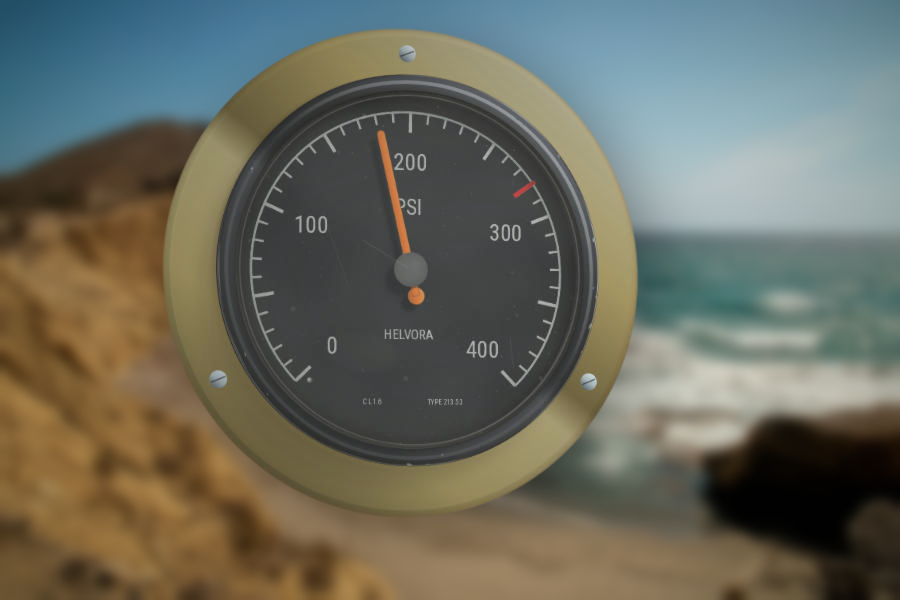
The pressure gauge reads psi 180
